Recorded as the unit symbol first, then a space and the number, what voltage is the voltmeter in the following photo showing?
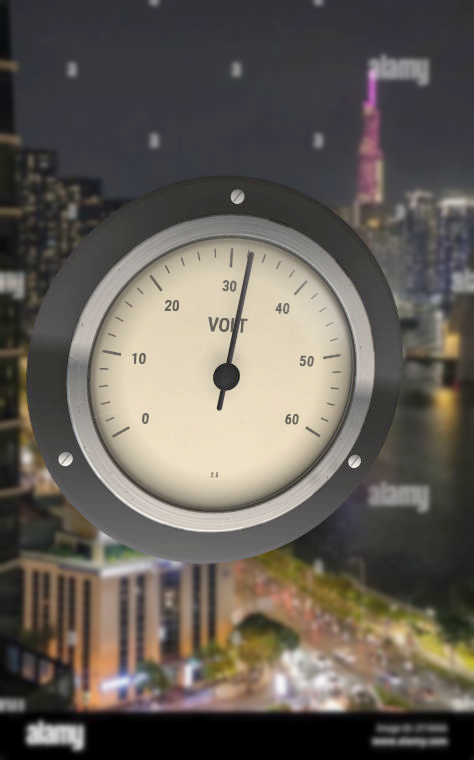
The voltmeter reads V 32
